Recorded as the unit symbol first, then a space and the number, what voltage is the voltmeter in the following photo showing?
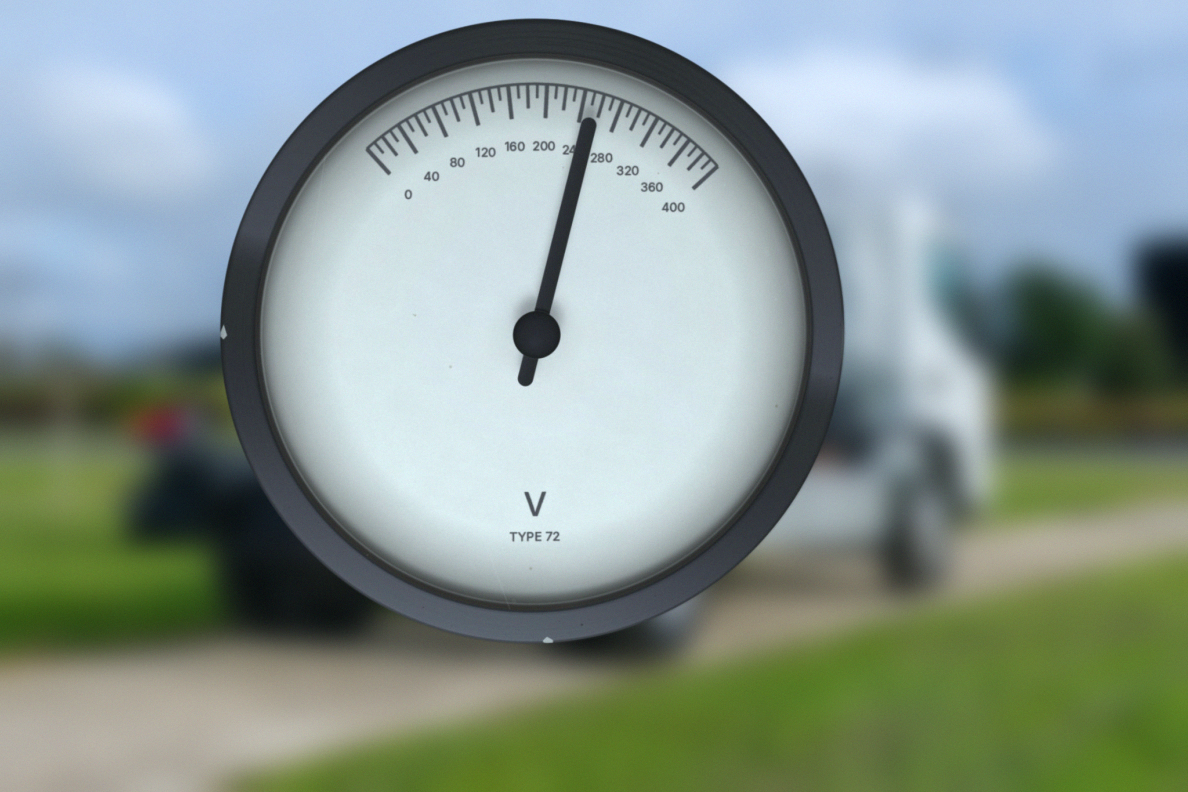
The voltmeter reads V 250
